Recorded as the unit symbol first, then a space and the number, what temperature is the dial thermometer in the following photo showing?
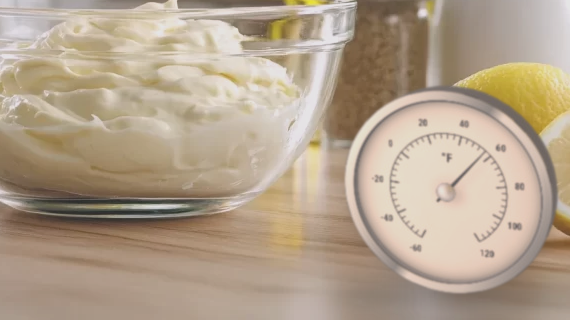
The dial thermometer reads °F 56
